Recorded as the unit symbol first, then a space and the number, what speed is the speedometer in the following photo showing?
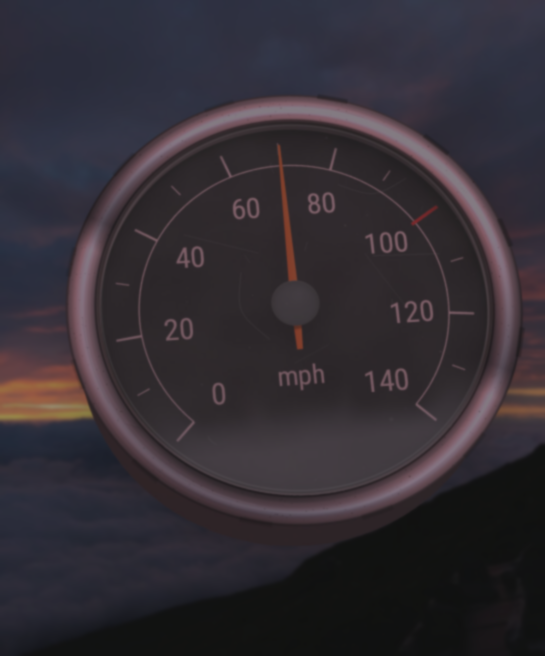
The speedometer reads mph 70
